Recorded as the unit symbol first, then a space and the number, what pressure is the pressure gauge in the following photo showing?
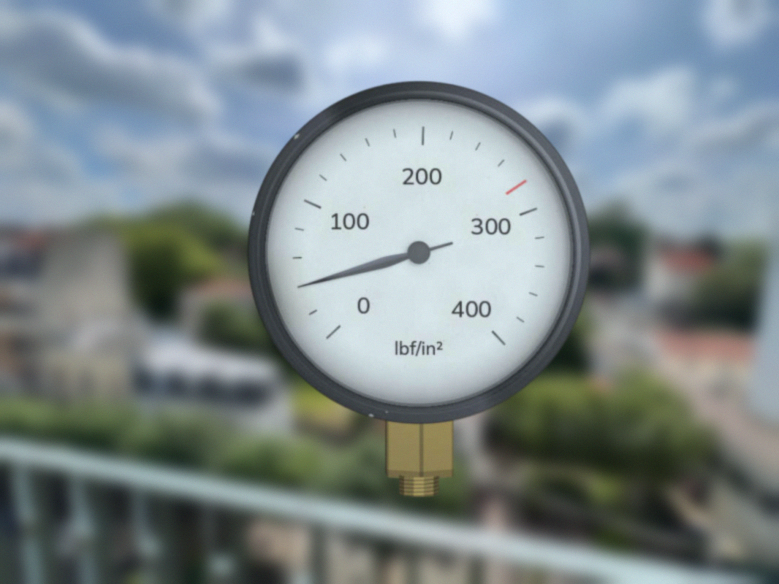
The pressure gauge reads psi 40
